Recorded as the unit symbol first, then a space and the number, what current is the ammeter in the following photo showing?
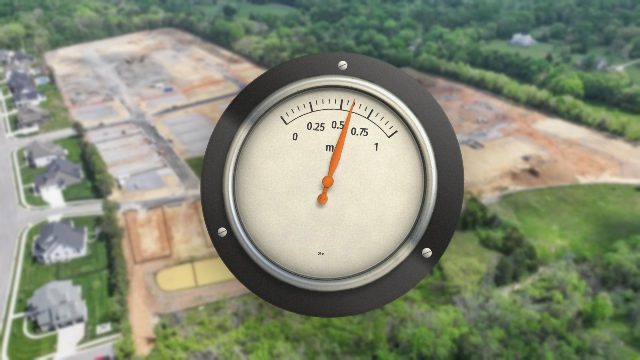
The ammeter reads mA 0.6
